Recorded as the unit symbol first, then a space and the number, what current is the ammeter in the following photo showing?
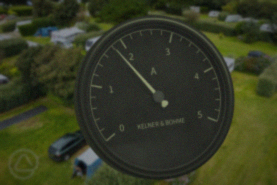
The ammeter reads A 1.8
